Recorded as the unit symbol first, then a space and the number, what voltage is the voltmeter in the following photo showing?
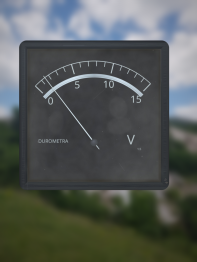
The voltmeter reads V 1.5
